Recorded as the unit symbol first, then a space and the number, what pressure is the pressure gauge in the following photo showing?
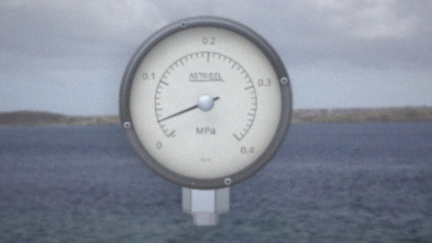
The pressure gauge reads MPa 0.03
